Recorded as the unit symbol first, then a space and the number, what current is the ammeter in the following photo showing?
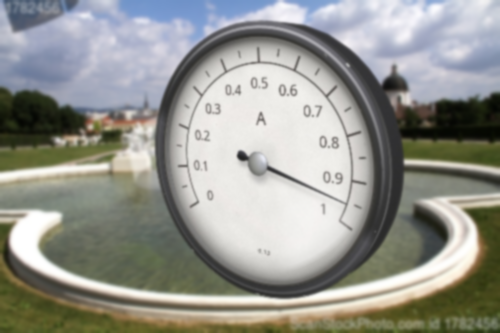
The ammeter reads A 0.95
